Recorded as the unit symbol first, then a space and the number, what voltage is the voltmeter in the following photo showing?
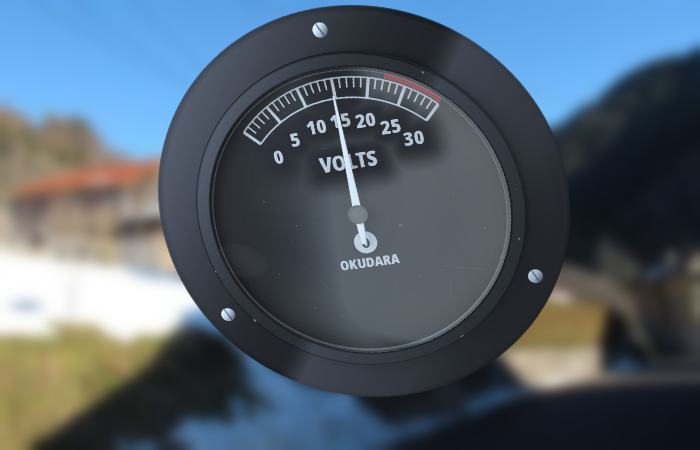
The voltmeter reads V 15
